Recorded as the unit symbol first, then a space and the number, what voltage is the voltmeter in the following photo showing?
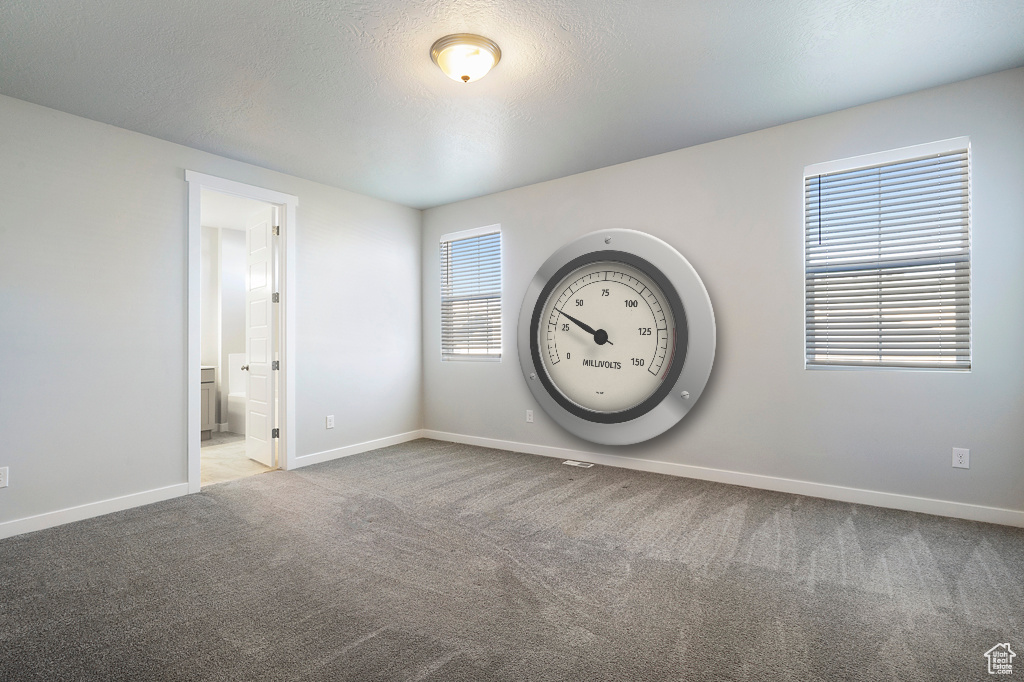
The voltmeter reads mV 35
